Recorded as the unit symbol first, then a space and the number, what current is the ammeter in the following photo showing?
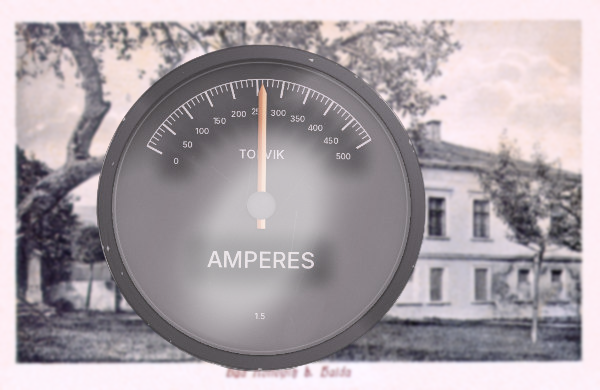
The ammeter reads A 260
